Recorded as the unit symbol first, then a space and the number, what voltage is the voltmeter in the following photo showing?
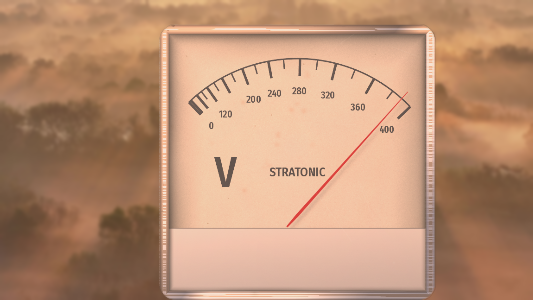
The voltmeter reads V 390
